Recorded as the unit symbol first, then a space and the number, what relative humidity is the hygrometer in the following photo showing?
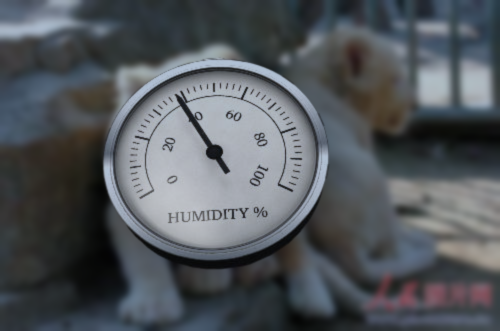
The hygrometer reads % 38
